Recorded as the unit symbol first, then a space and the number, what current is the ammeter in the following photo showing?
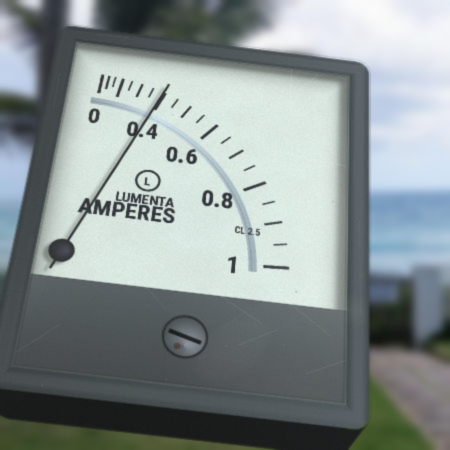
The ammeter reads A 0.4
